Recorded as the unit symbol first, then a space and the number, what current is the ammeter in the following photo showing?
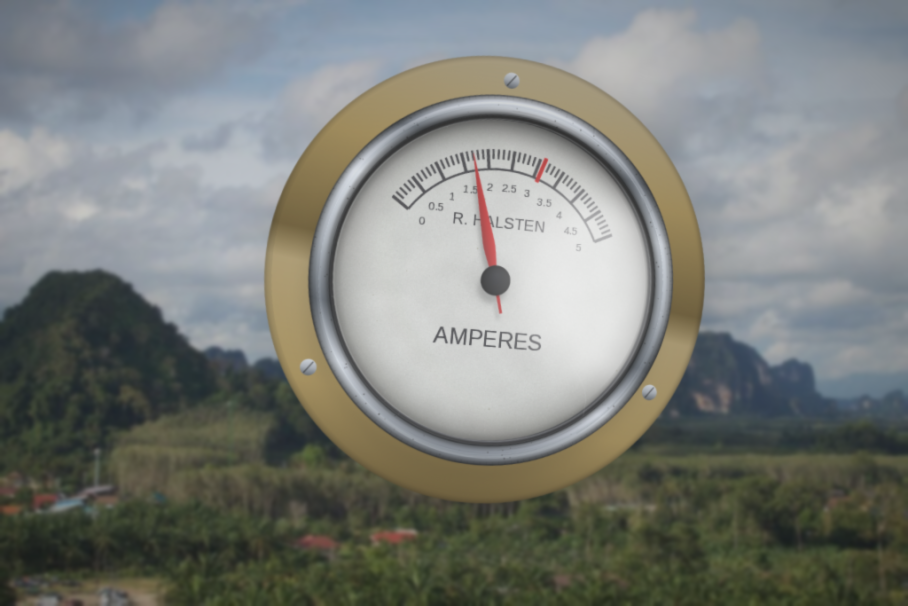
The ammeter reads A 1.7
